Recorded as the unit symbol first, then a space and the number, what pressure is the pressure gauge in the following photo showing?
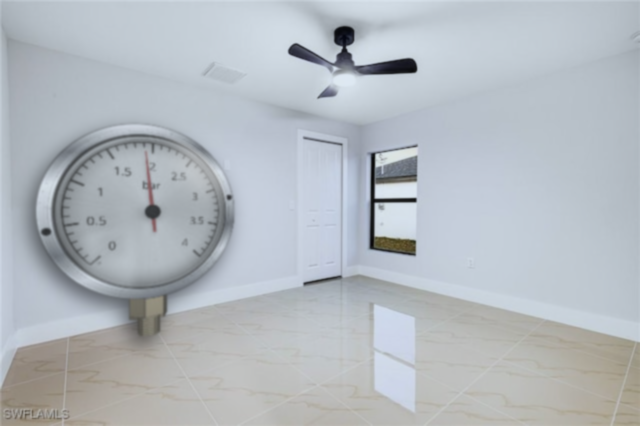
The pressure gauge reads bar 1.9
